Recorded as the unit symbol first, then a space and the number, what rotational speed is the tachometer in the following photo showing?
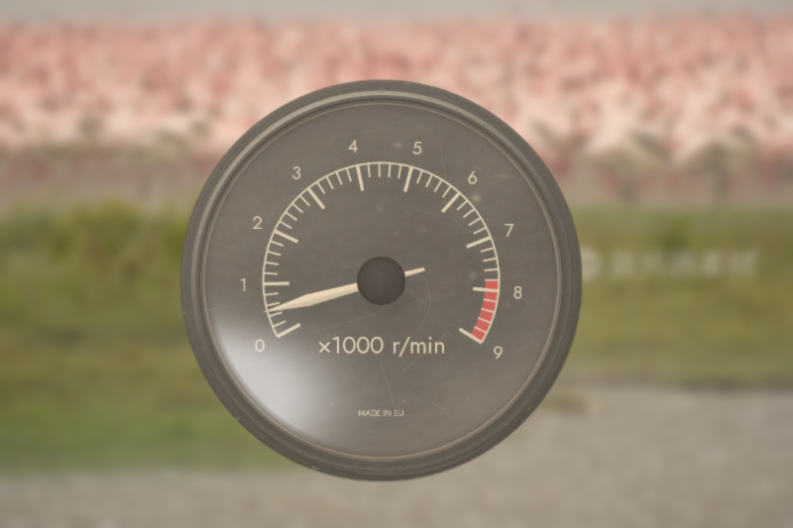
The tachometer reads rpm 500
